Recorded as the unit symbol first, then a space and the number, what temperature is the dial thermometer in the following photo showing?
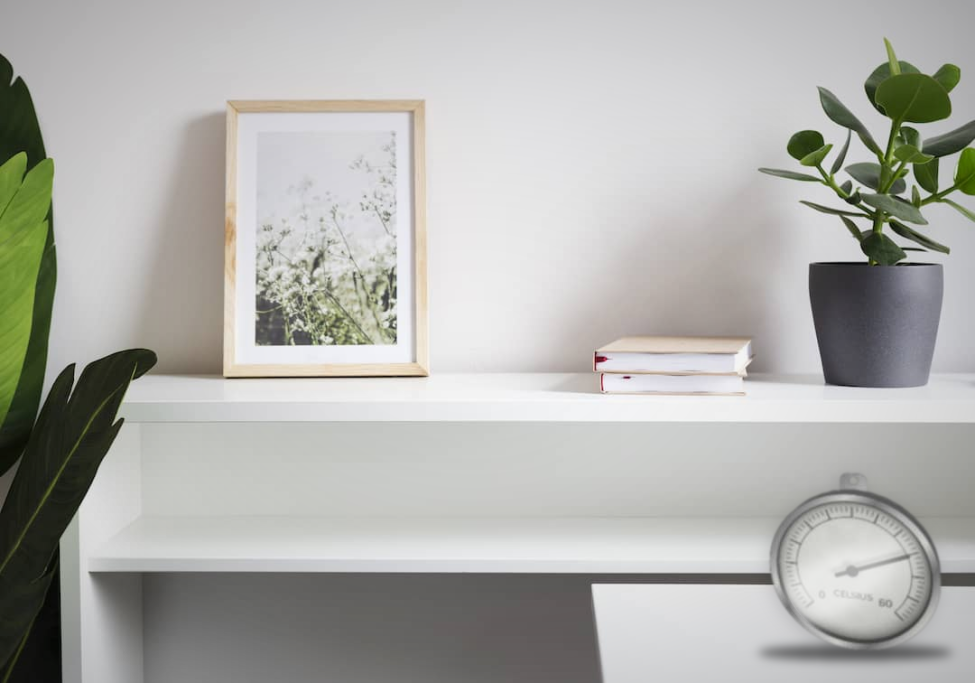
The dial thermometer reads °C 45
